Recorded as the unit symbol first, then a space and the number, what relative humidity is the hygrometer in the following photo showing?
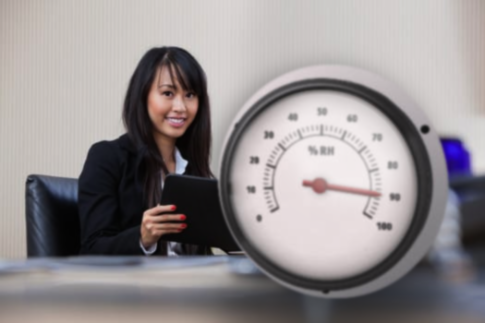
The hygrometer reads % 90
